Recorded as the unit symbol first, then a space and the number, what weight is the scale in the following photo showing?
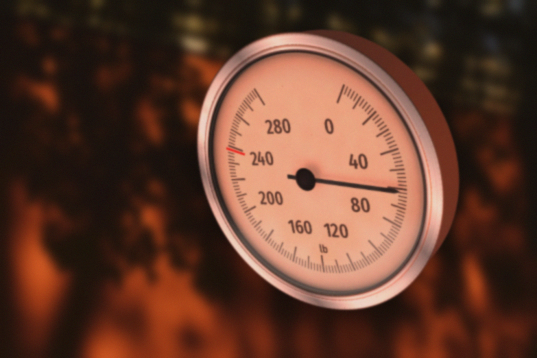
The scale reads lb 60
